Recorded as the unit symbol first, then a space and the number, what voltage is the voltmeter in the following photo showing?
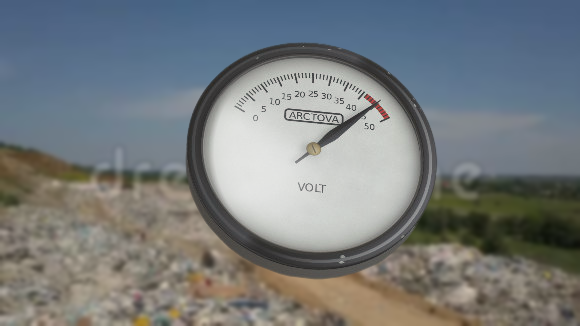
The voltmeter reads V 45
